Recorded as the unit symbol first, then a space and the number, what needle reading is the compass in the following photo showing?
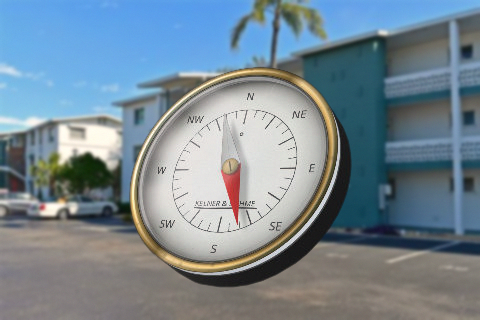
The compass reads ° 160
